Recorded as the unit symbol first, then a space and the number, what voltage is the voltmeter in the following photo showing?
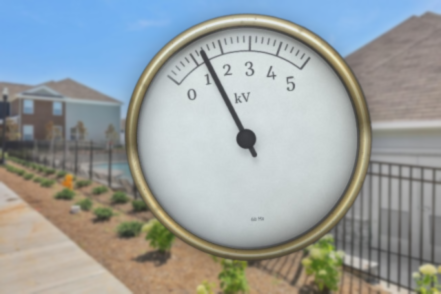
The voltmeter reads kV 1.4
